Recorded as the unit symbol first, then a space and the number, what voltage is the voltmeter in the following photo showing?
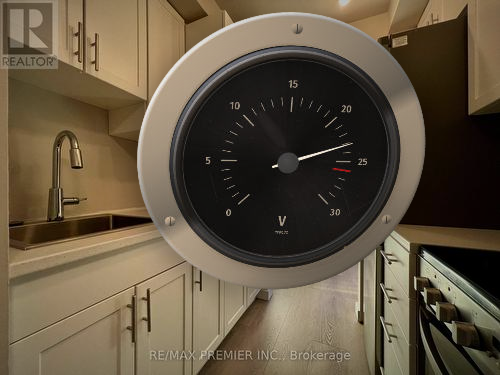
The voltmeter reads V 23
